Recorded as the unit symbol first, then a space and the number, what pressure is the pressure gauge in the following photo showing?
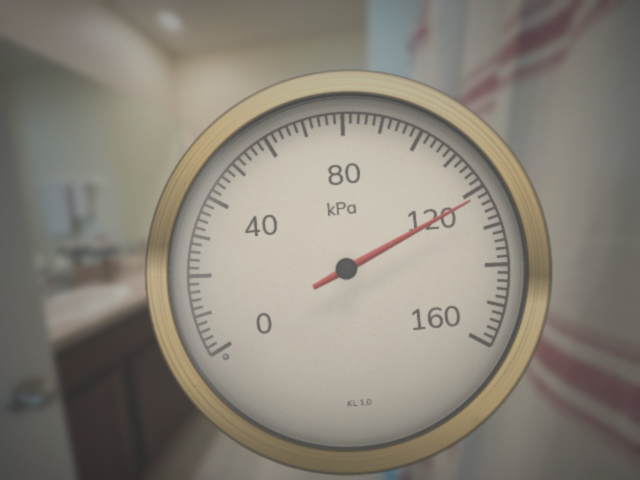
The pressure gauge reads kPa 122
